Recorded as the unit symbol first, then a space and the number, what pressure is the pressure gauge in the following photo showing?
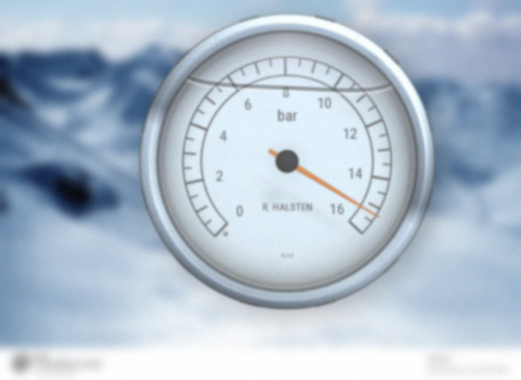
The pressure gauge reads bar 15.25
